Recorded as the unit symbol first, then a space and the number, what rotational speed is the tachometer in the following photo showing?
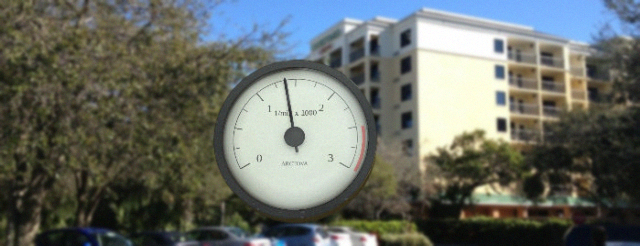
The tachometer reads rpm 1375
